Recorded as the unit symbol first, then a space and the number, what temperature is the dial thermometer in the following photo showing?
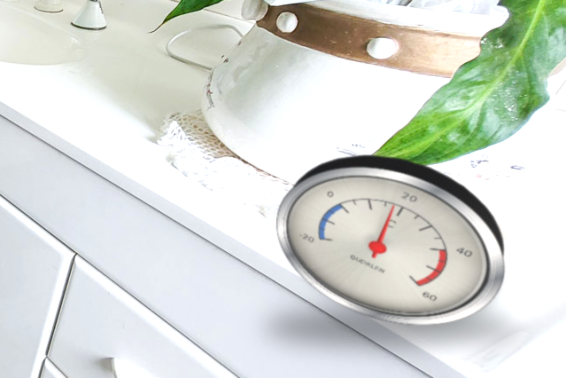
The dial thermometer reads °C 17.5
